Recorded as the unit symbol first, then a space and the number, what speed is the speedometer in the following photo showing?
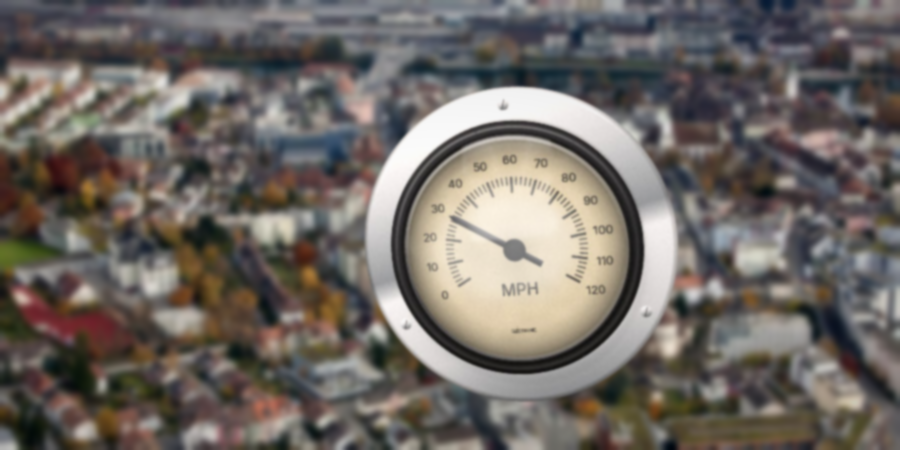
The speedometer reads mph 30
